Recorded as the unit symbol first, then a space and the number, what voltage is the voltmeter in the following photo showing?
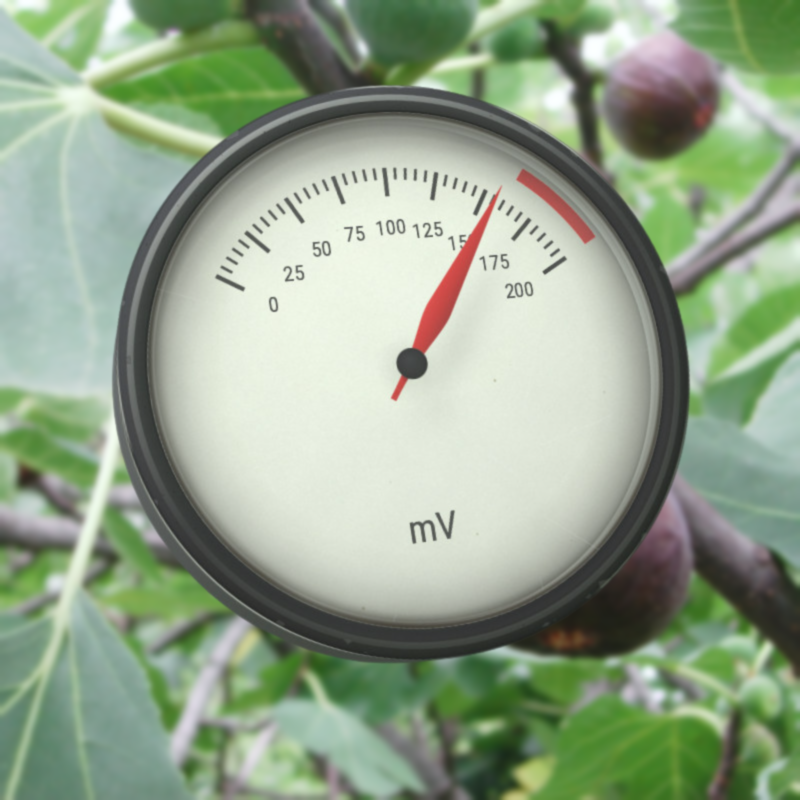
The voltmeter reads mV 155
